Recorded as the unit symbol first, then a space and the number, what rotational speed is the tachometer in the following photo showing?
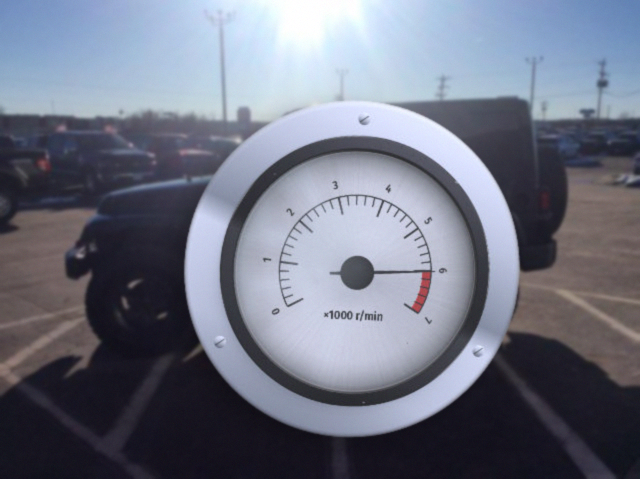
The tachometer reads rpm 6000
